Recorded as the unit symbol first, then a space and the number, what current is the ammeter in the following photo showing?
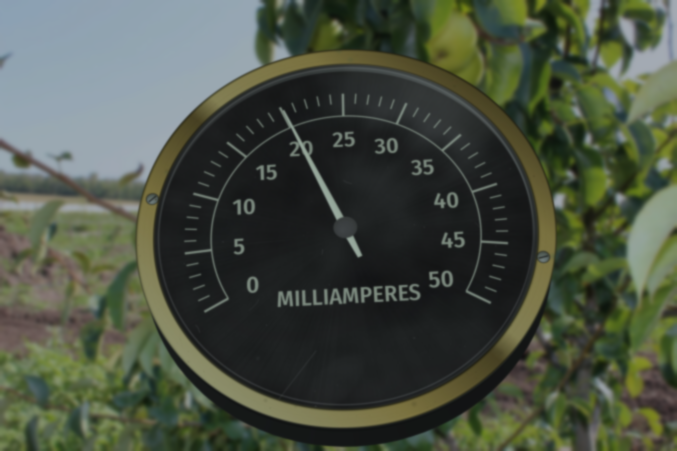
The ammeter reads mA 20
